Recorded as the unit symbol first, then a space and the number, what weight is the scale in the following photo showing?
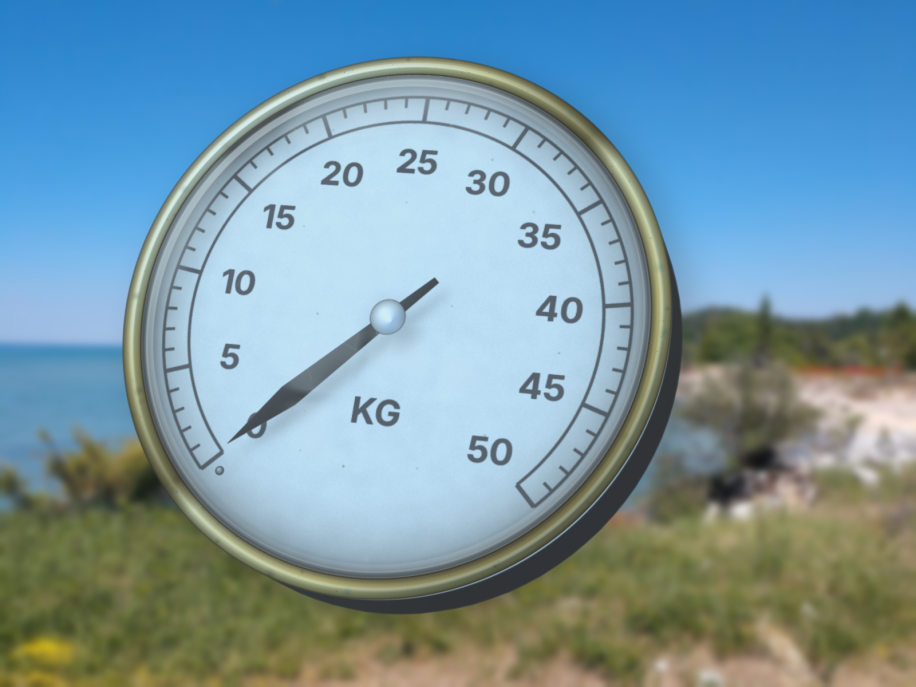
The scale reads kg 0
